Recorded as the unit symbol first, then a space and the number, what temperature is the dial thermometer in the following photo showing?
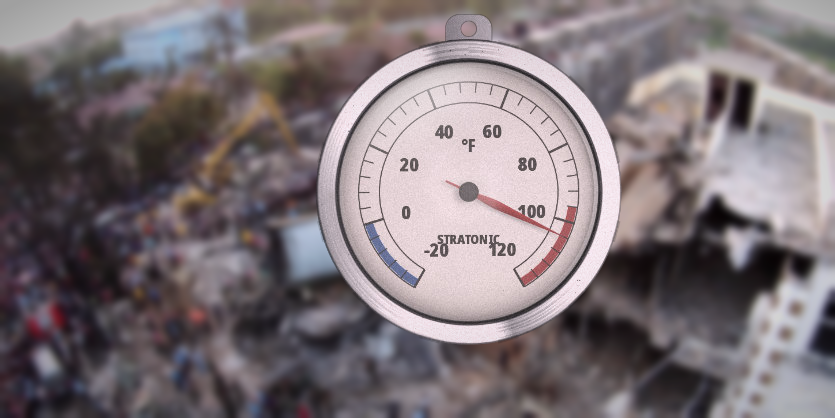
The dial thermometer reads °F 104
